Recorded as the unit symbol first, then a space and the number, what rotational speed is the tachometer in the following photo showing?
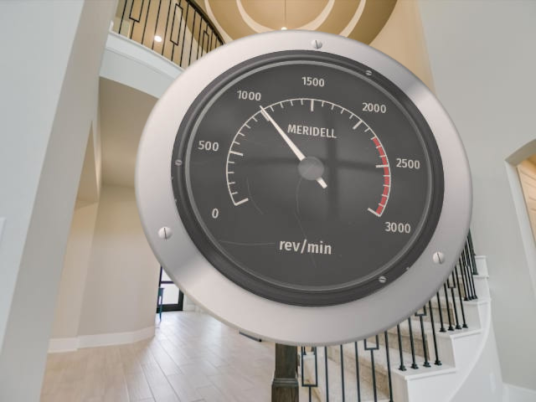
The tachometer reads rpm 1000
